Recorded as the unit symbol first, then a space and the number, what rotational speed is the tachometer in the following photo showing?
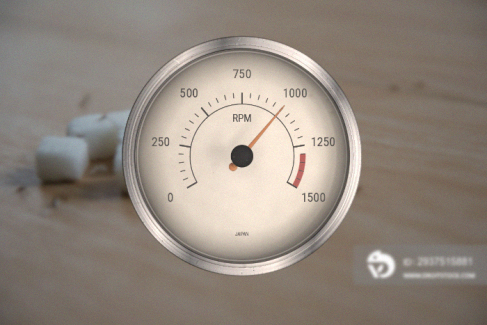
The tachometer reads rpm 1000
